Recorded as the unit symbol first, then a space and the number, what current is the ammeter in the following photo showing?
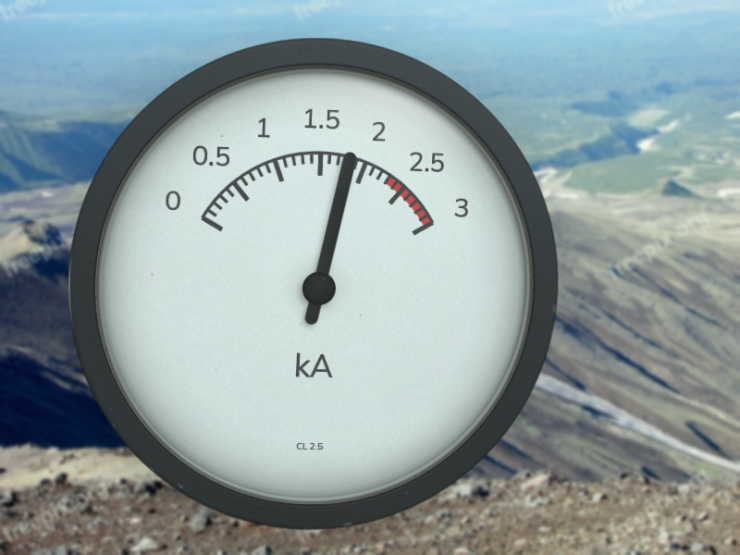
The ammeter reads kA 1.8
